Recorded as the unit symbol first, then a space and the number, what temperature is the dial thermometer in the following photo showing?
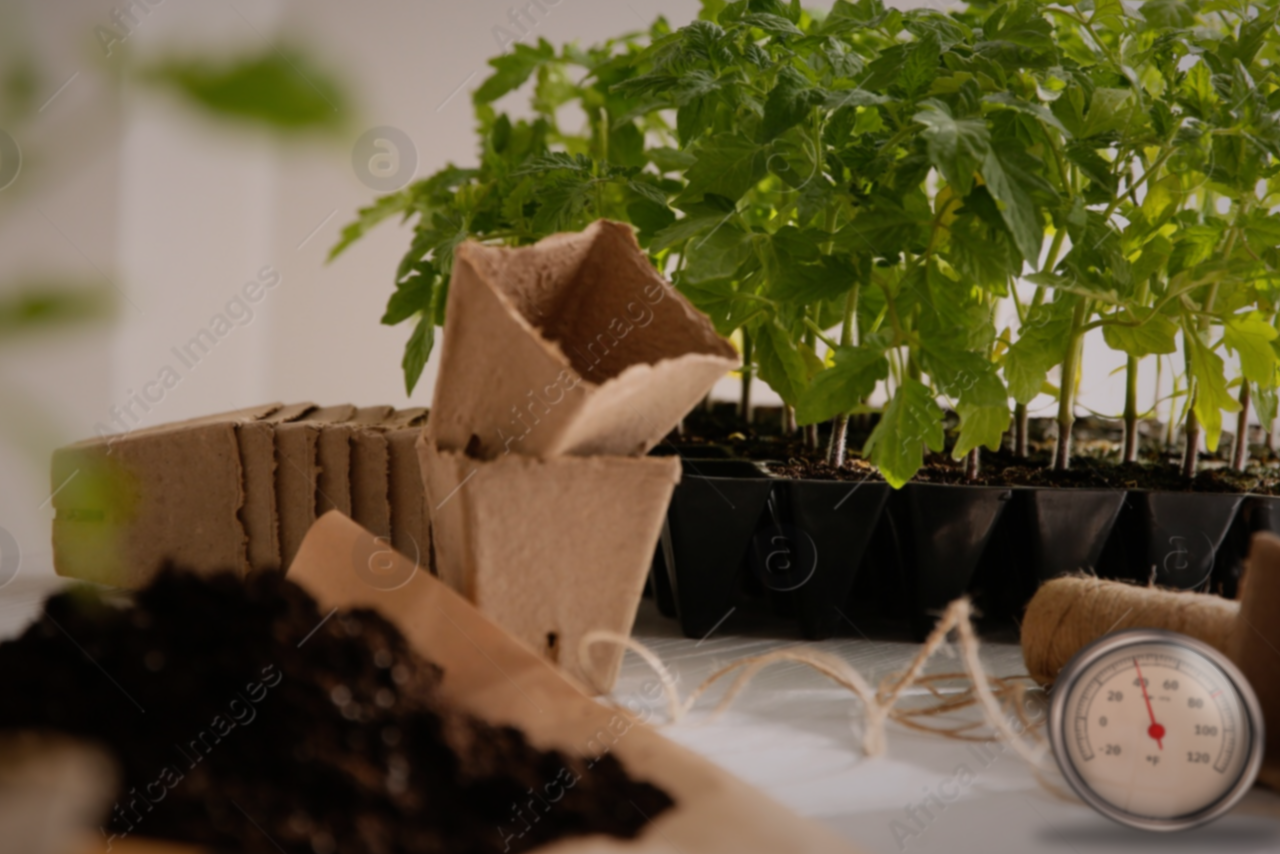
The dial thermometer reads °F 40
